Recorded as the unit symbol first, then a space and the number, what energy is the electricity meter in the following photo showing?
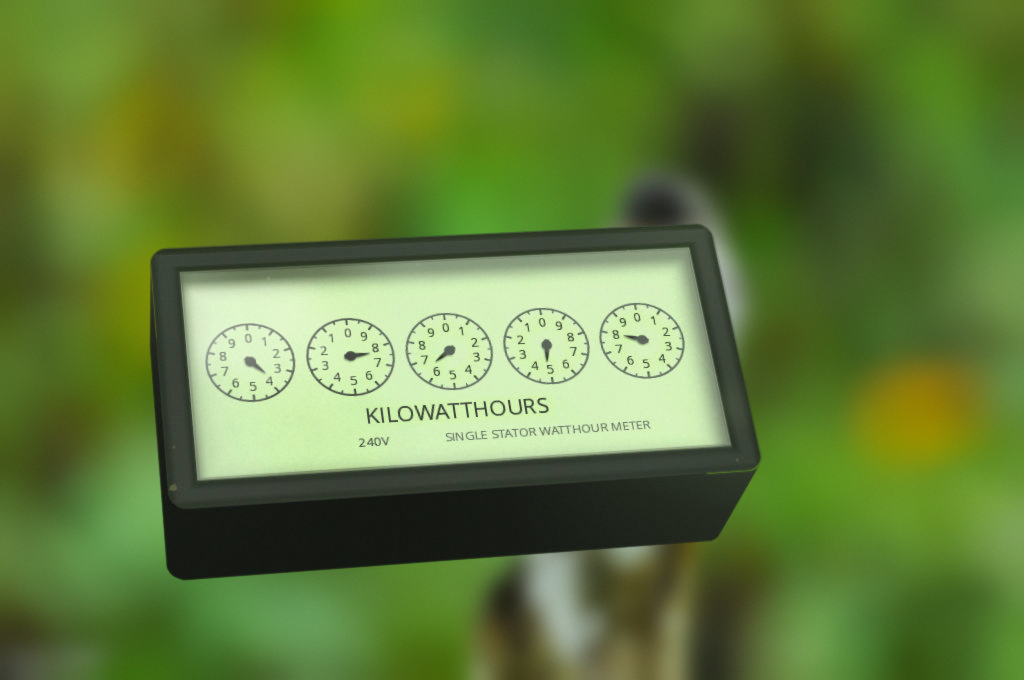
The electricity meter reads kWh 37648
